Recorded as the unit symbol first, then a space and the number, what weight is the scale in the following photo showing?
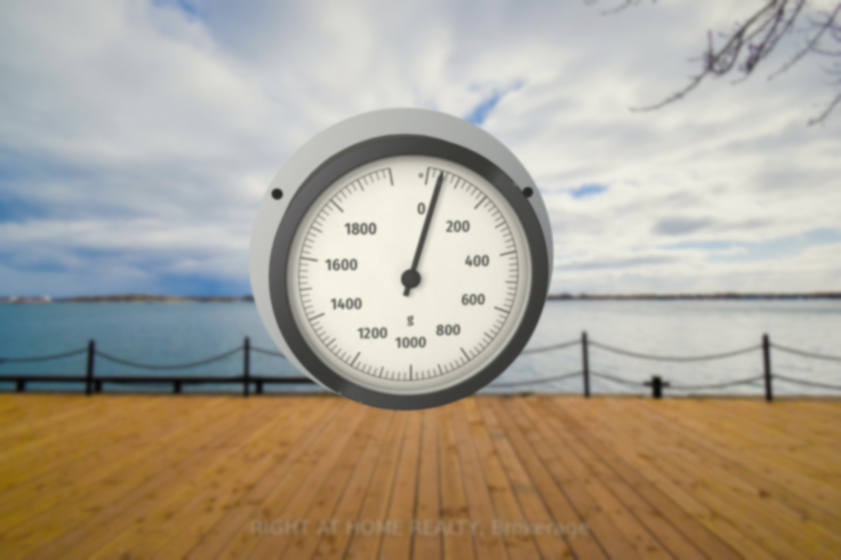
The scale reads g 40
